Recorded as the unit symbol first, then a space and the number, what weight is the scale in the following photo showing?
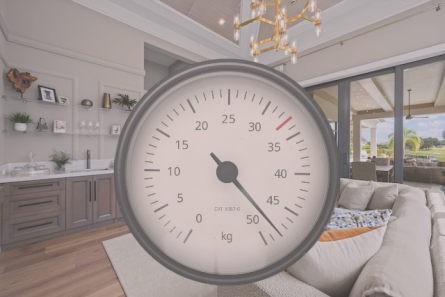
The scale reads kg 48
